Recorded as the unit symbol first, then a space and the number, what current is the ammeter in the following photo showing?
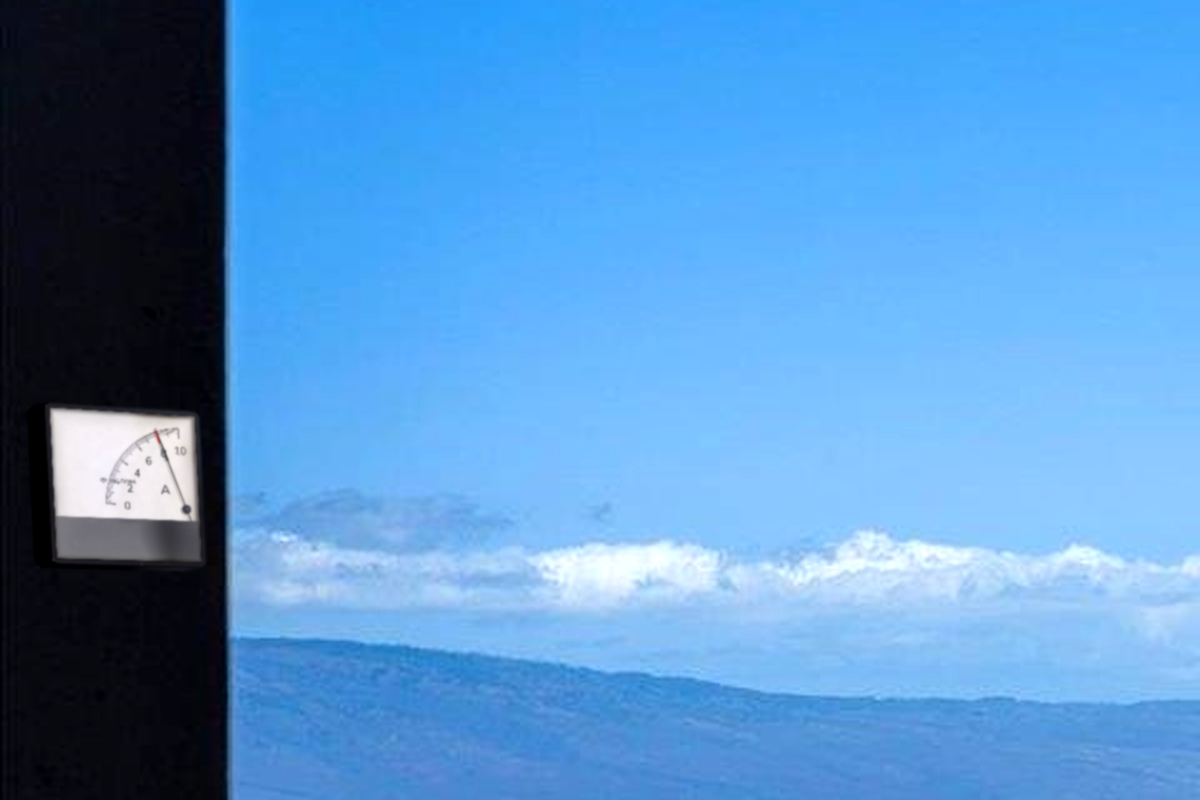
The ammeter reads A 8
